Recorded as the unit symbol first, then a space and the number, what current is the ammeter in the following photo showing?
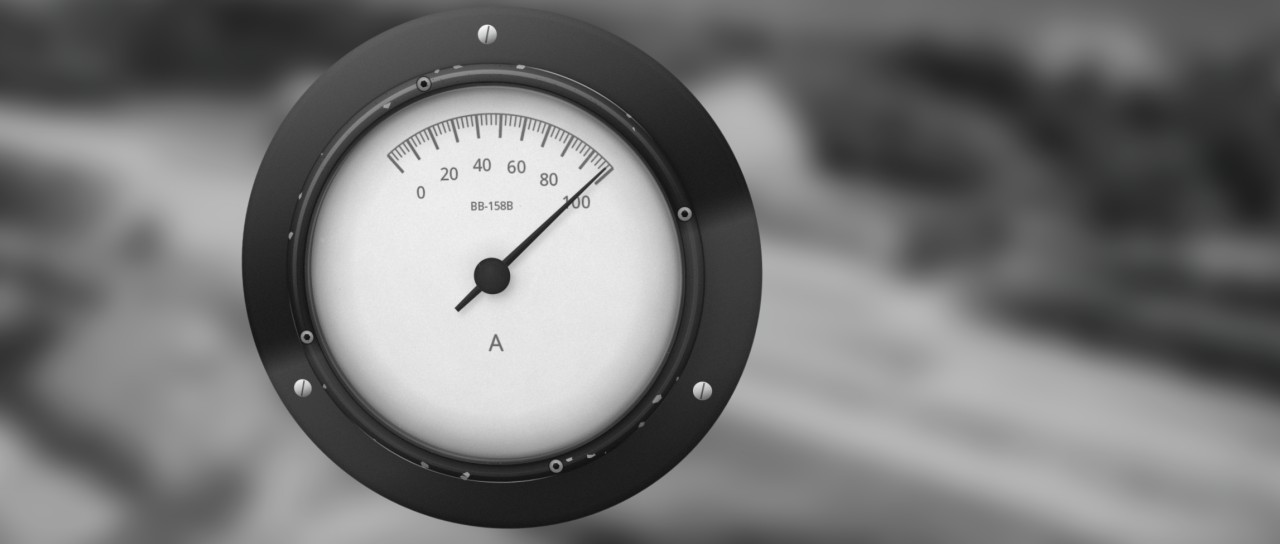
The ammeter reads A 98
